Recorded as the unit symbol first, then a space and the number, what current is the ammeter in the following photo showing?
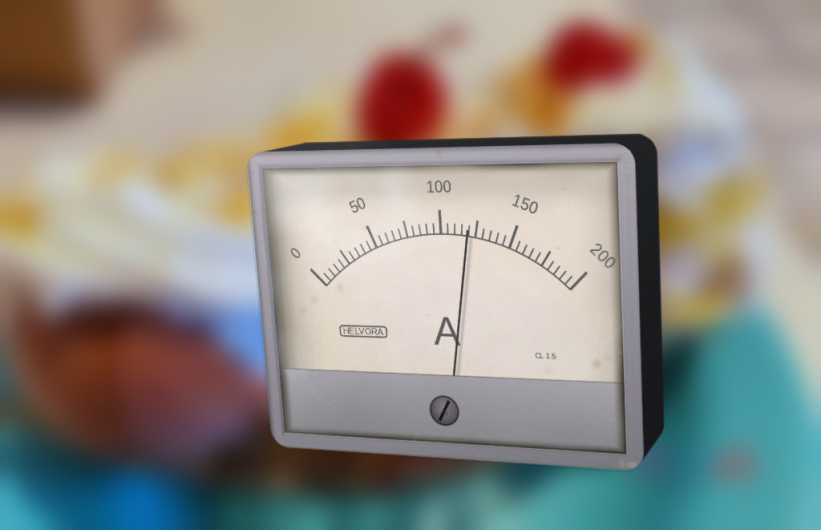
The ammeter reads A 120
